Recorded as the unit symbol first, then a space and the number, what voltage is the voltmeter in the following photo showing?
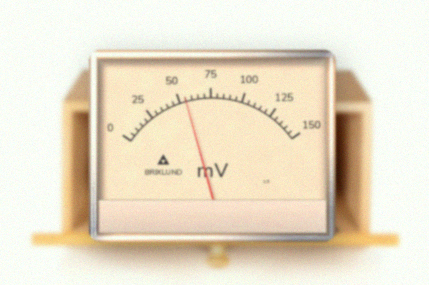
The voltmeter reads mV 55
